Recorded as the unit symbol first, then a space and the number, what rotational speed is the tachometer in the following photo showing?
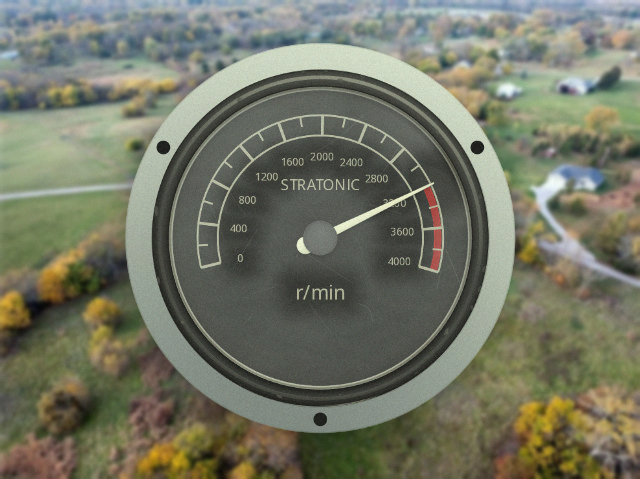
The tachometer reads rpm 3200
